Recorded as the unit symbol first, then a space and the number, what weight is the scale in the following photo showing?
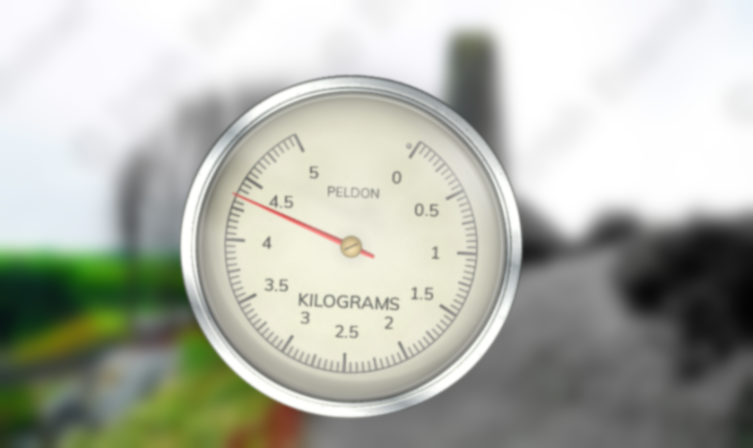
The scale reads kg 4.35
